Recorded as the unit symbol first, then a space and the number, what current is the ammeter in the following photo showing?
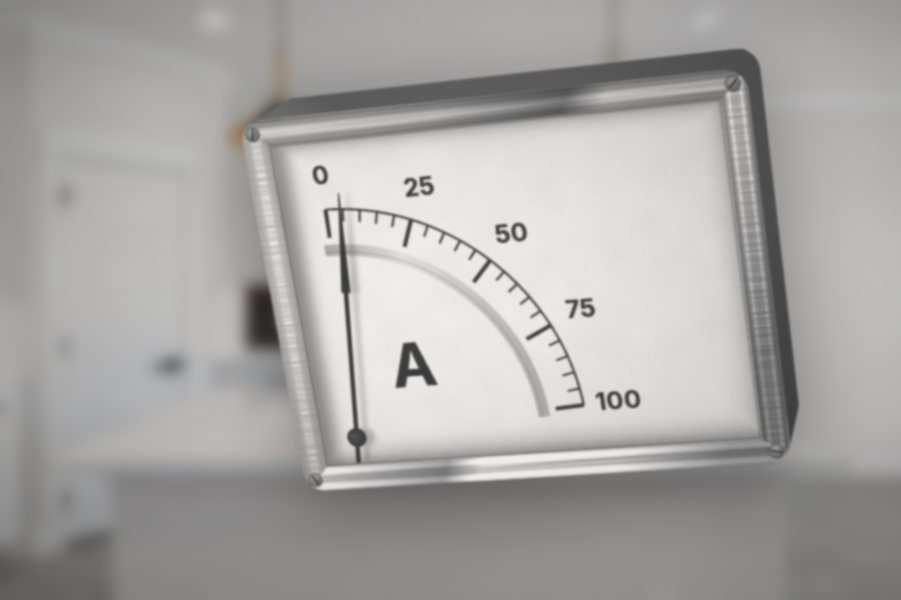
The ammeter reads A 5
